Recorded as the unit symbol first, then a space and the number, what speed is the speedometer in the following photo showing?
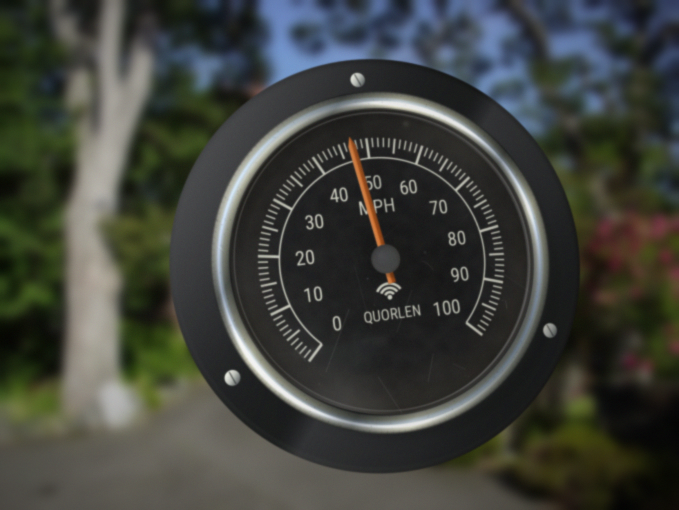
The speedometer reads mph 47
